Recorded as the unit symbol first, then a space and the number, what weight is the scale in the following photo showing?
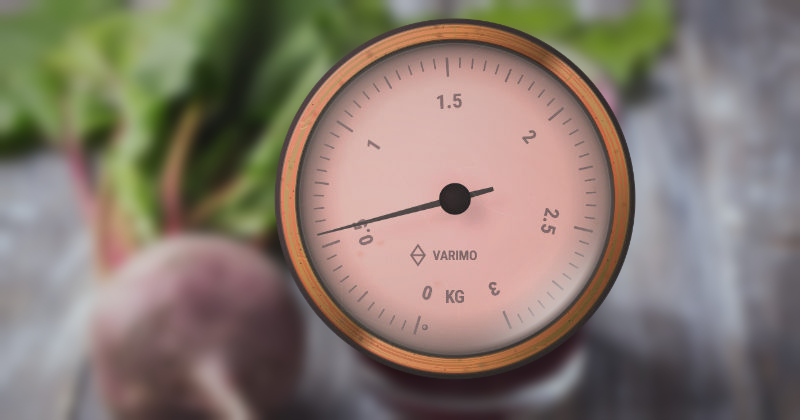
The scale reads kg 0.55
